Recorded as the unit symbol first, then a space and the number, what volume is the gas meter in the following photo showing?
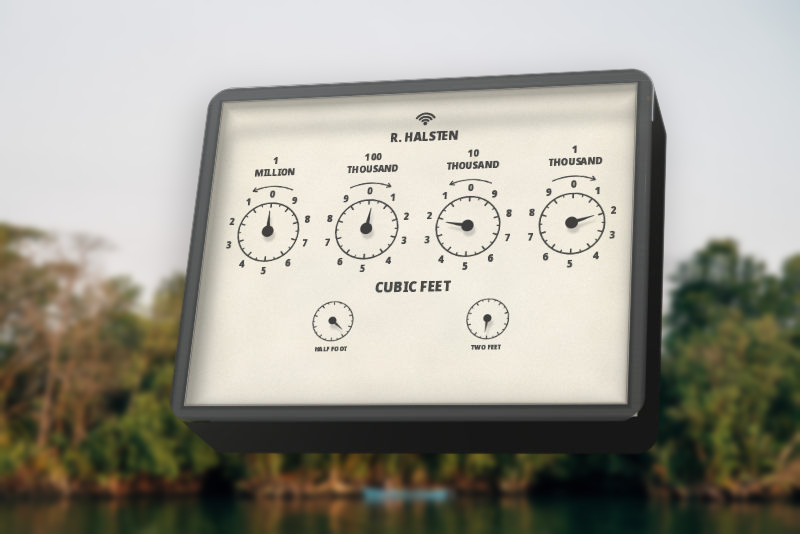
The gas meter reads ft³ 2200
